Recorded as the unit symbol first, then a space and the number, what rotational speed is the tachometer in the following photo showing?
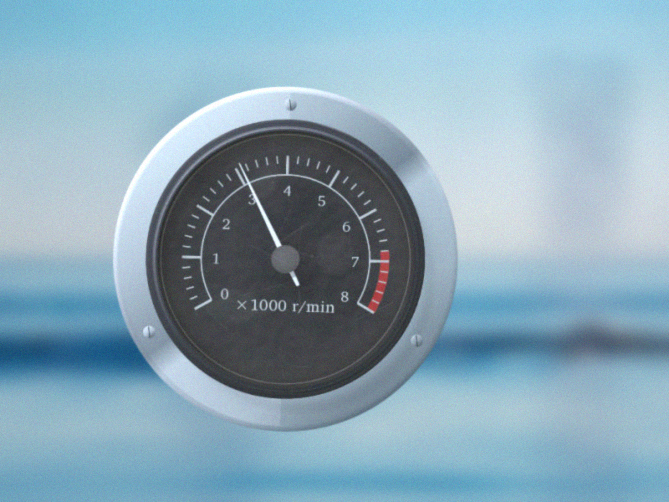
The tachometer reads rpm 3100
